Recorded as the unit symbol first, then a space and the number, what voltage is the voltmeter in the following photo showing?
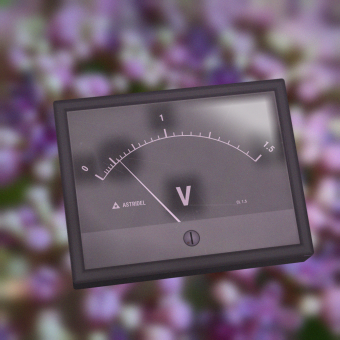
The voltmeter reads V 0.55
